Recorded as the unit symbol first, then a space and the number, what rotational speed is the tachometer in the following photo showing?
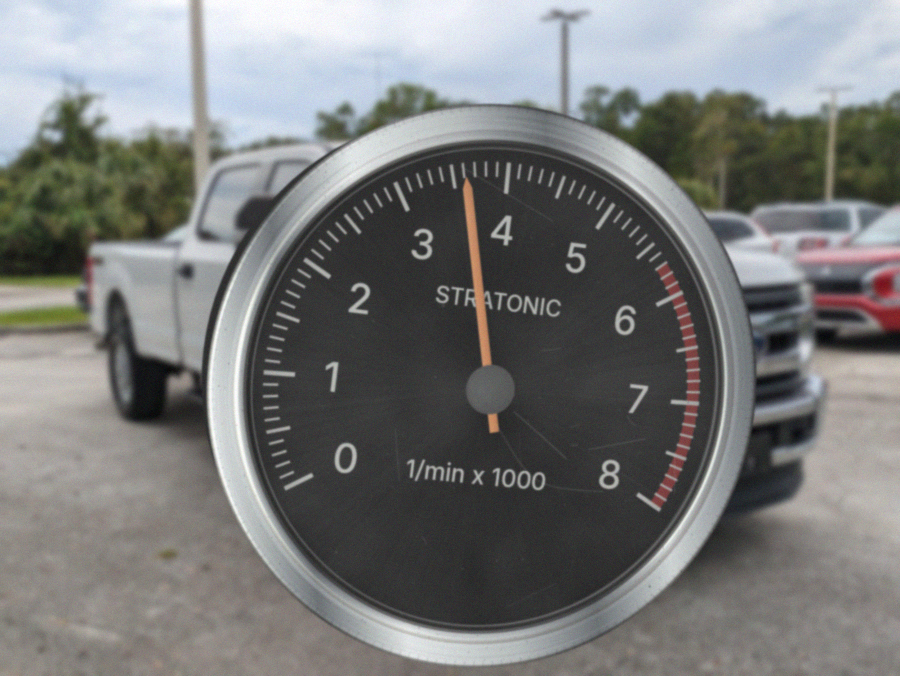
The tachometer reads rpm 3600
